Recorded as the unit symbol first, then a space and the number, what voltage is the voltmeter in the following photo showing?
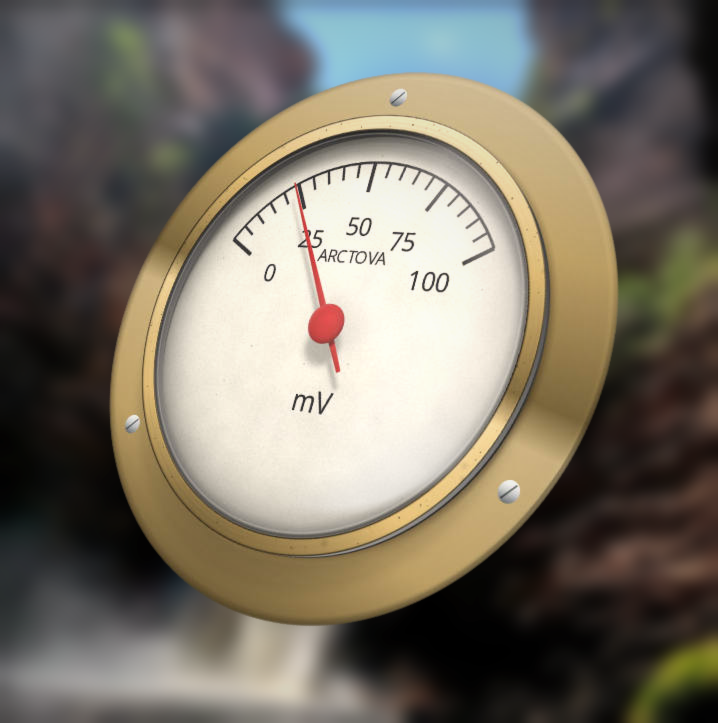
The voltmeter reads mV 25
